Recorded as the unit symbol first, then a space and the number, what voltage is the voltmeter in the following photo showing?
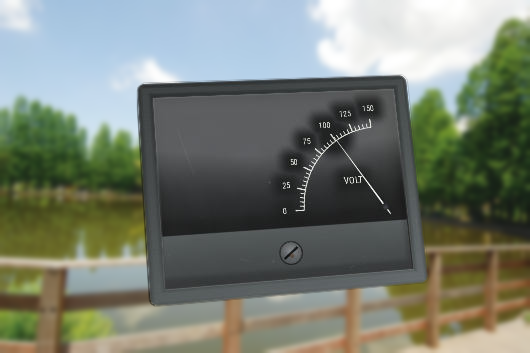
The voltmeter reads V 100
